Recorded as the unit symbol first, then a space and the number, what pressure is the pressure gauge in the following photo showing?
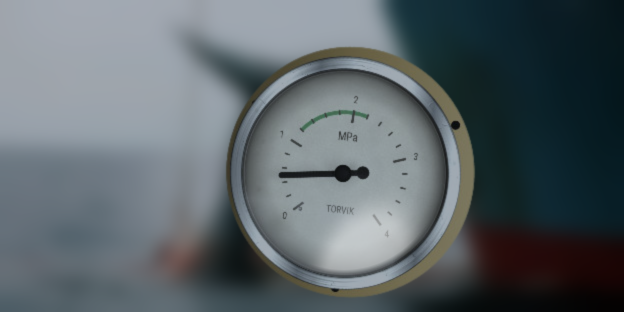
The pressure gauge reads MPa 0.5
